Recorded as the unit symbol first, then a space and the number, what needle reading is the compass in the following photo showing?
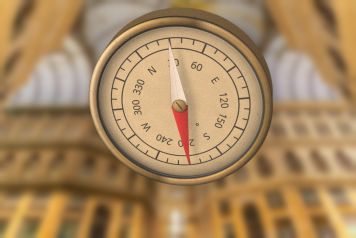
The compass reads ° 210
